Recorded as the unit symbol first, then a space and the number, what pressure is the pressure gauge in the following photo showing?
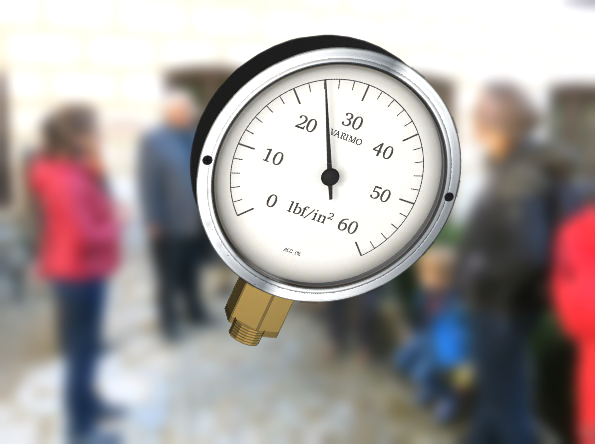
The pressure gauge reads psi 24
